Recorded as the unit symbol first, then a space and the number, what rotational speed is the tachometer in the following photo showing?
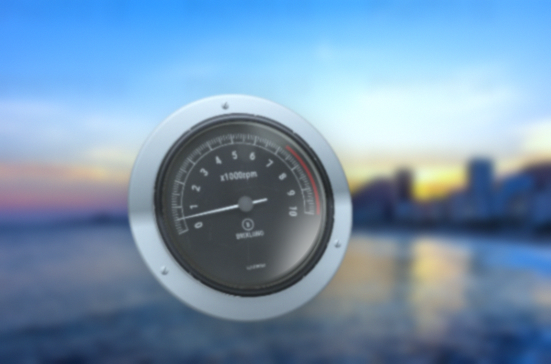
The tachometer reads rpm 500
